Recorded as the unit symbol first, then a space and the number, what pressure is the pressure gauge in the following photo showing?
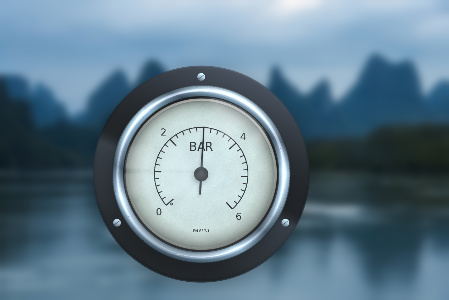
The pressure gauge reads bar 3
